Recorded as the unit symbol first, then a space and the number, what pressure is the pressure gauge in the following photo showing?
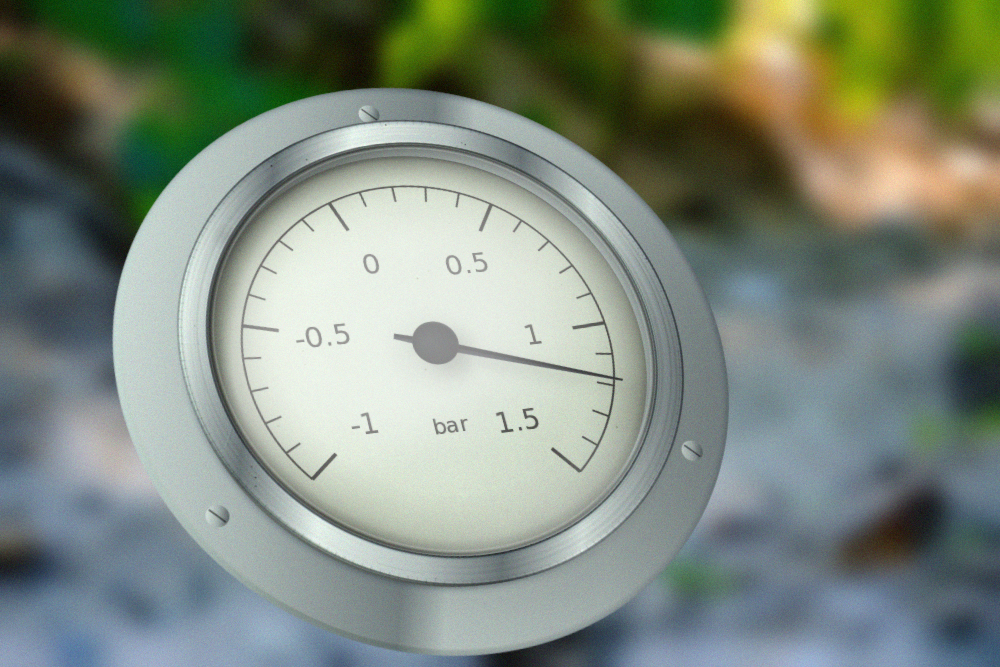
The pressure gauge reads bar 1.2
